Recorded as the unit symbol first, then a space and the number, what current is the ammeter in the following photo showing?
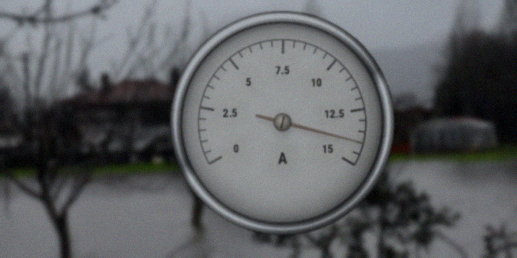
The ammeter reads A 14
